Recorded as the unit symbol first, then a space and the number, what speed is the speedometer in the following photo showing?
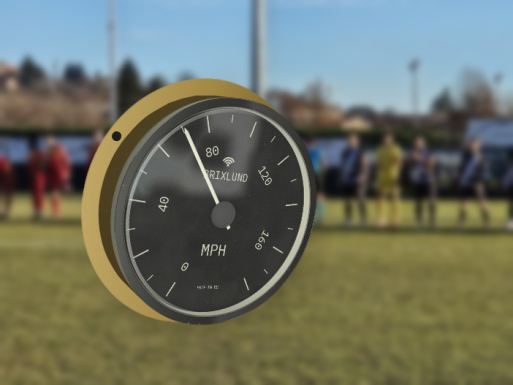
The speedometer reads mph 70
